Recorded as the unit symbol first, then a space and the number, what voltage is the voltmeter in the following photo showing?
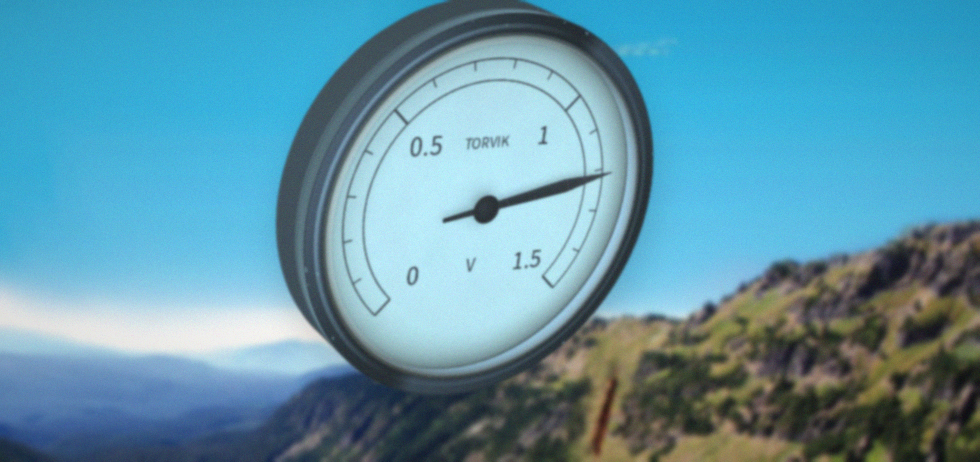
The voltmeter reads V 1.2
